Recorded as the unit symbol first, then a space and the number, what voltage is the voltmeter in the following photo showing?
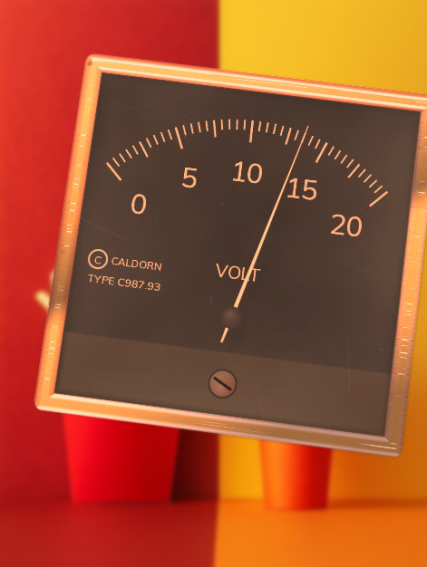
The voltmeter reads V 13.5
